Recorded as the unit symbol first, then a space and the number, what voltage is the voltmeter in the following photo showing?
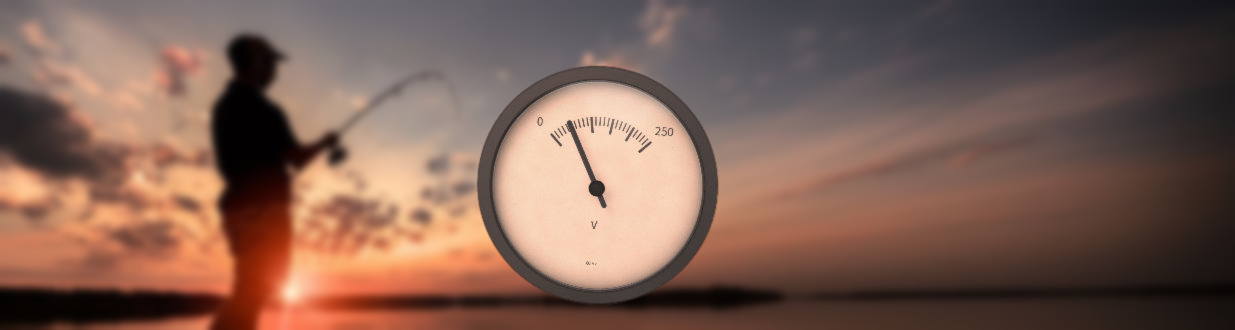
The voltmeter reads V 50
